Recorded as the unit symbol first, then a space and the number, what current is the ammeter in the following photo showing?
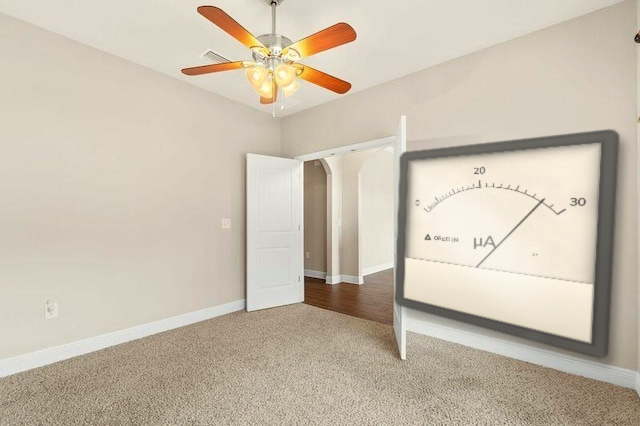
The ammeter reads µA 28
